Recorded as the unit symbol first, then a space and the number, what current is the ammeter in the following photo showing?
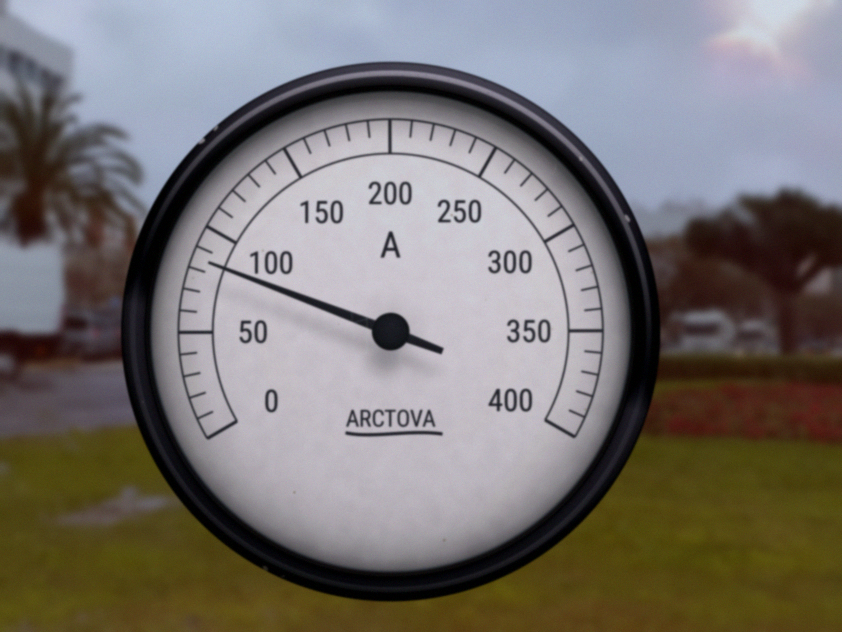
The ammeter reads A 85
